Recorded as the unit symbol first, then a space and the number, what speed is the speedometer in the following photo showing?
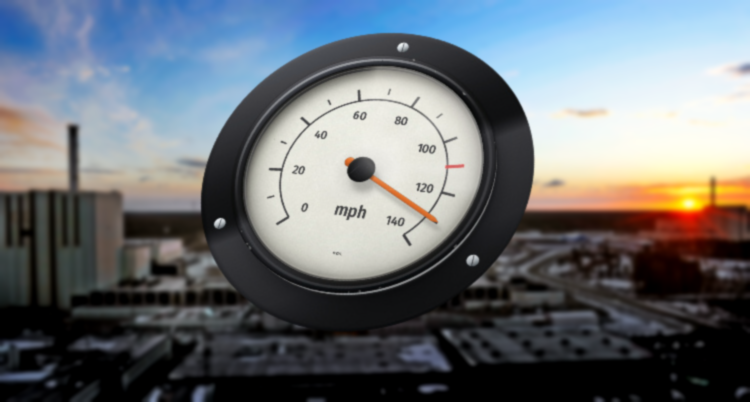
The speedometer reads mph 130
